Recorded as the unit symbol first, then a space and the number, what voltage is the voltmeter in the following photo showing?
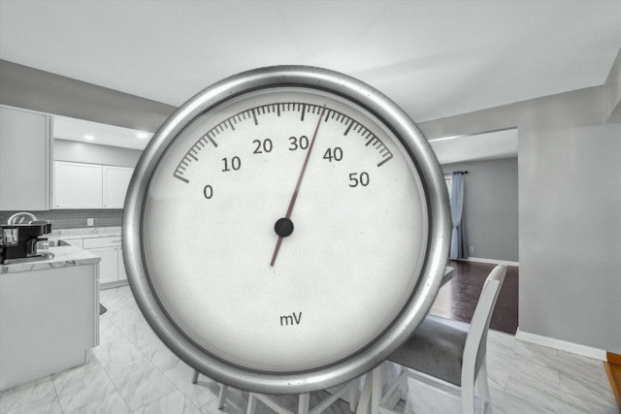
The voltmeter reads mV 34
